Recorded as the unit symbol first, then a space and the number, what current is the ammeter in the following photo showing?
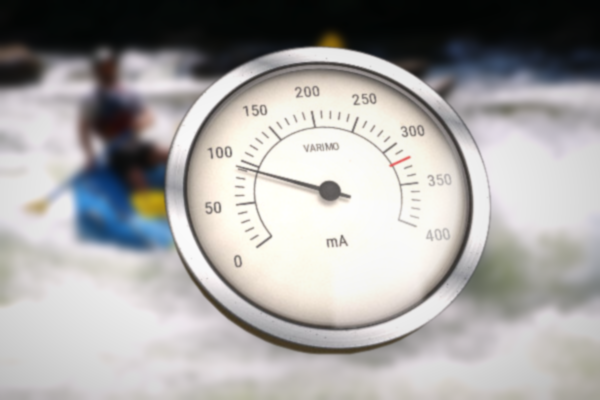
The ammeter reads mA 90
